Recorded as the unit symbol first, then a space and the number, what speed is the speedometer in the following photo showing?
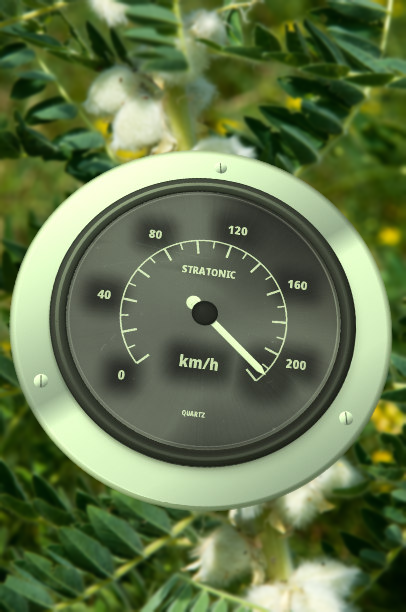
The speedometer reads km/h 215
